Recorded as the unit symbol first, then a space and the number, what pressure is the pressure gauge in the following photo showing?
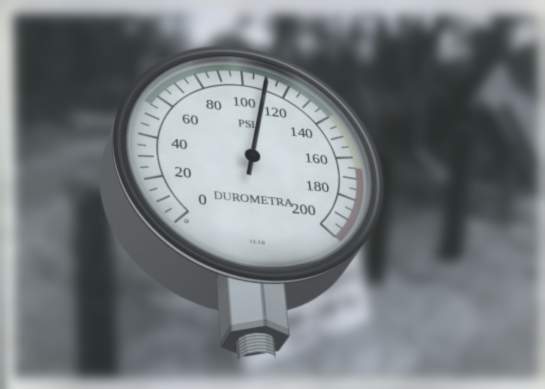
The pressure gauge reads psi 110
